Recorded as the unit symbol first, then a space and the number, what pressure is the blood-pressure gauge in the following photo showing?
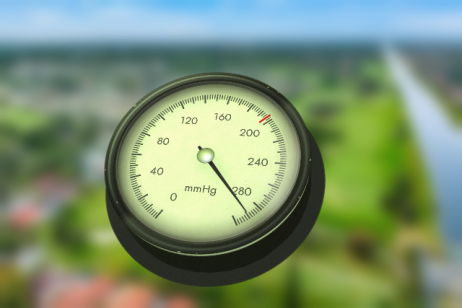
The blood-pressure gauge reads mmHg 290
